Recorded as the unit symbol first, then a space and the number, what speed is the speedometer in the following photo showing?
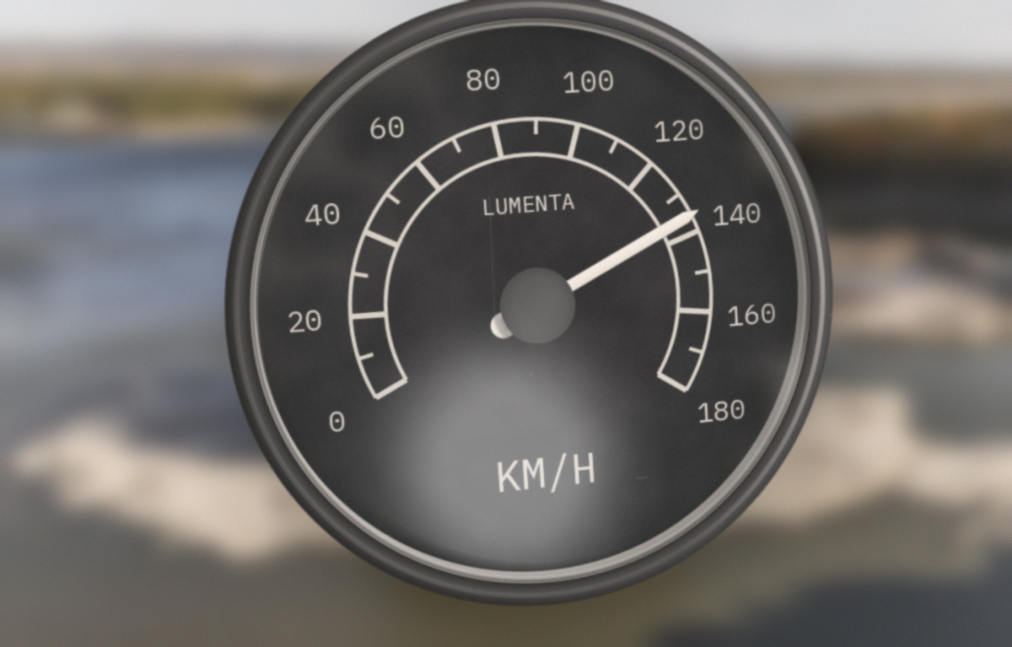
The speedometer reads km/h 135
